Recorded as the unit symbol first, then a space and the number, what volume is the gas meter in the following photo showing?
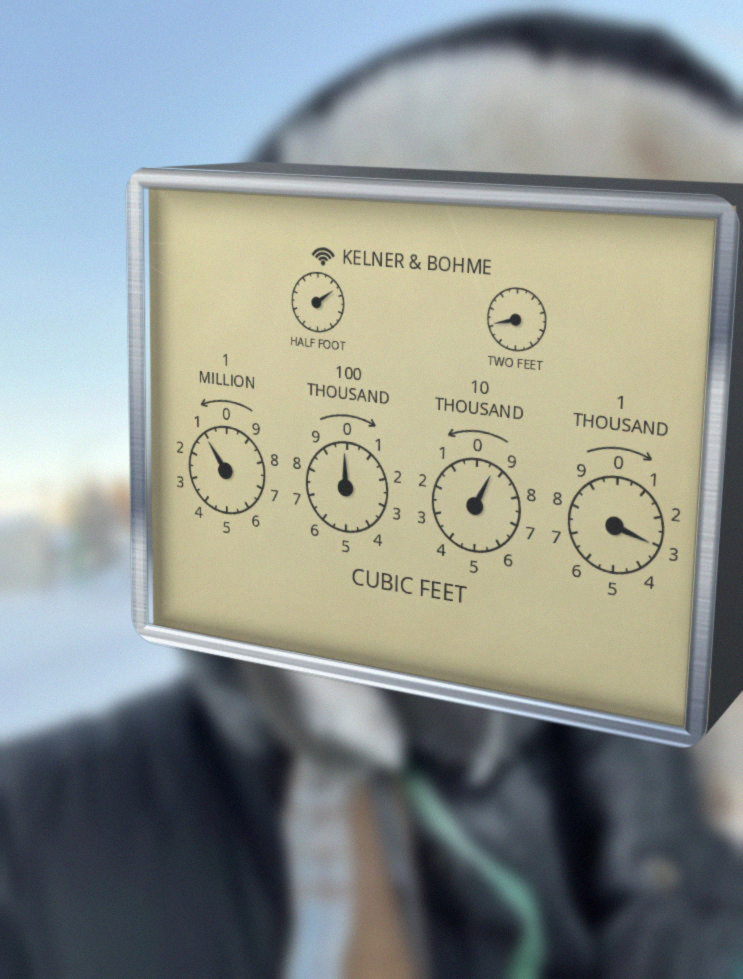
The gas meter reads ft³ 99300
